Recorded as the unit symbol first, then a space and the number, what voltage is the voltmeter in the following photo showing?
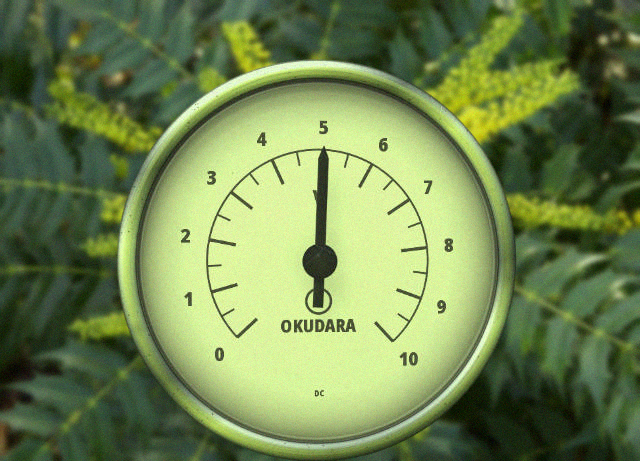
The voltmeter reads V 5
